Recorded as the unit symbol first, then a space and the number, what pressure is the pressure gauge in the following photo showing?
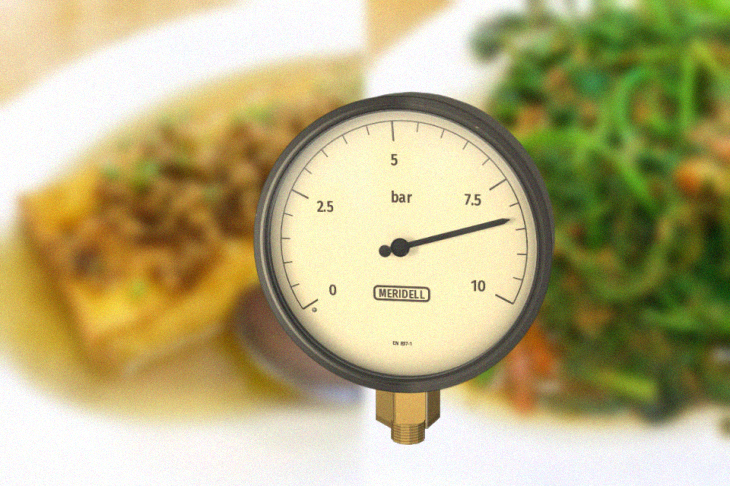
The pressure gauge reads bar 8.25
